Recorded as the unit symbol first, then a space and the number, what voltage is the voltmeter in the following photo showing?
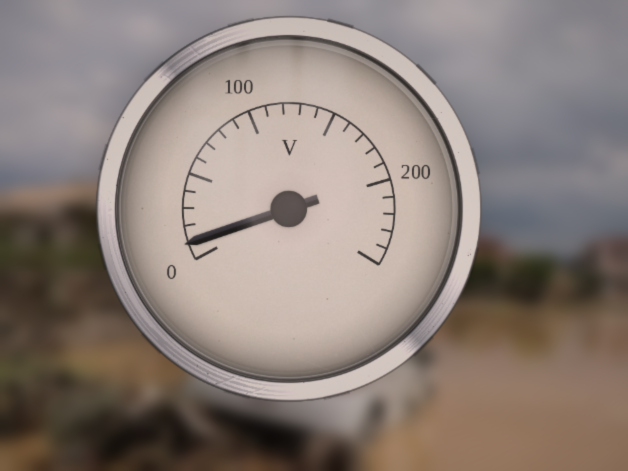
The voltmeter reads V 10
